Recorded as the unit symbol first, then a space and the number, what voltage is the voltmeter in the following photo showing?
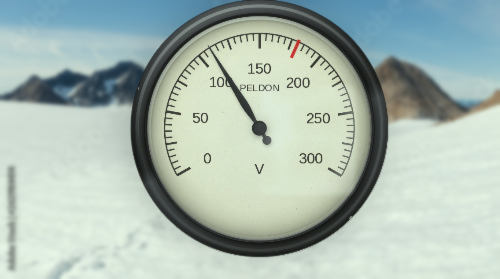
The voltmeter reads V 110
